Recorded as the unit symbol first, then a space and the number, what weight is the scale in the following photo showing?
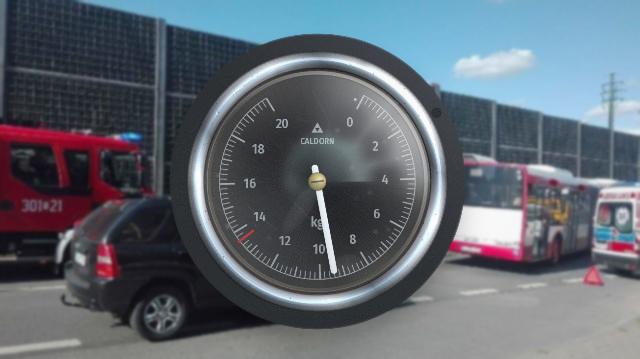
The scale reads kg 9.4
